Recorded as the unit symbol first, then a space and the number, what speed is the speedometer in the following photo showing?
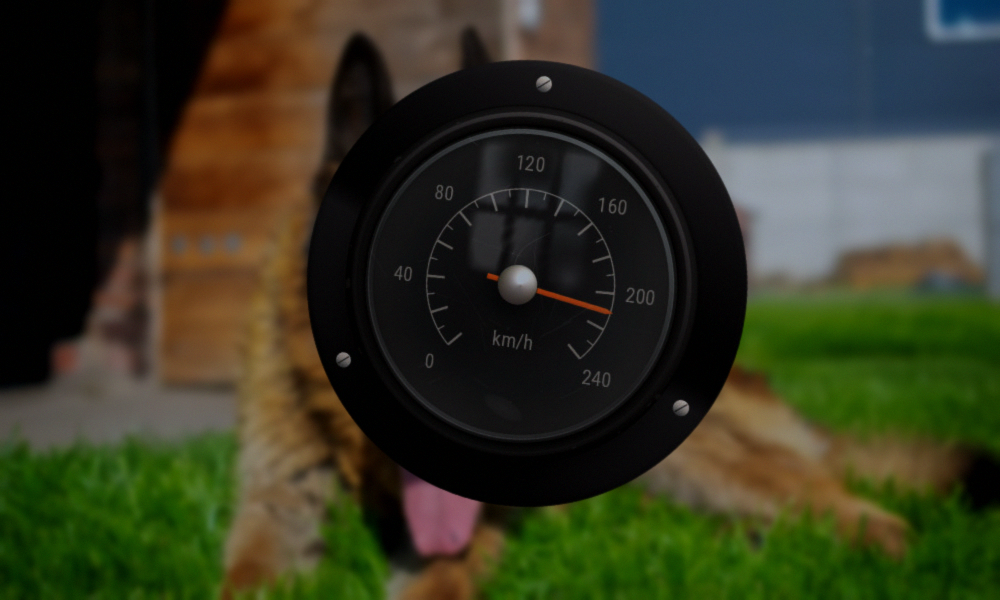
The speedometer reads km/h 210
